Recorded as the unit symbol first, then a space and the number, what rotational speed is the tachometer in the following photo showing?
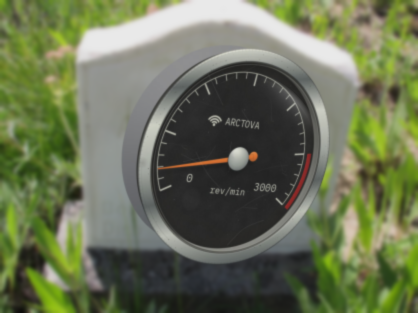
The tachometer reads rpm 200
